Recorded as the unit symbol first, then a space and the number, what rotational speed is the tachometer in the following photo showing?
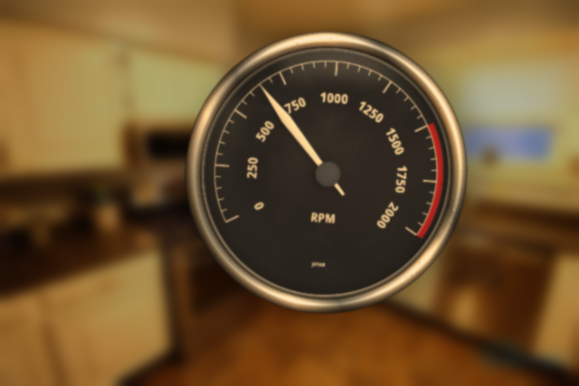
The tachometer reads rpm 650
